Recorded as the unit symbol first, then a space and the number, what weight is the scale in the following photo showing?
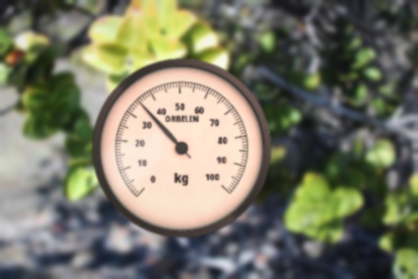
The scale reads kg 35
